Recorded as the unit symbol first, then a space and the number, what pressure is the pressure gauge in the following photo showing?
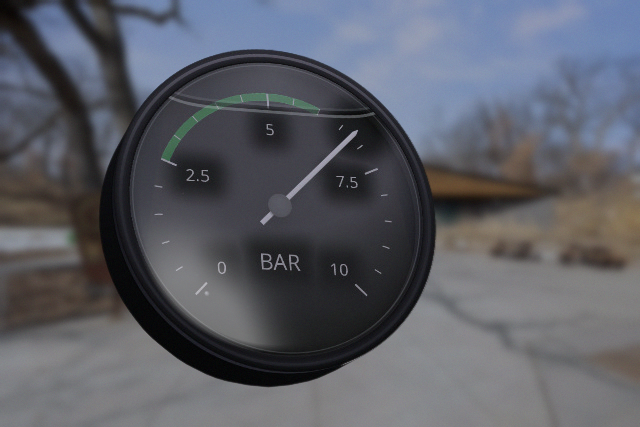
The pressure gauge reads bar 6.75
